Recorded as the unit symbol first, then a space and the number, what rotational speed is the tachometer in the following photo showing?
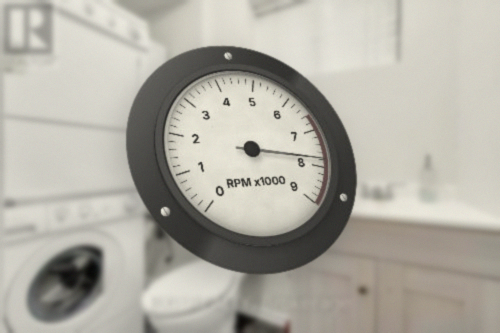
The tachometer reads rpm 7800
